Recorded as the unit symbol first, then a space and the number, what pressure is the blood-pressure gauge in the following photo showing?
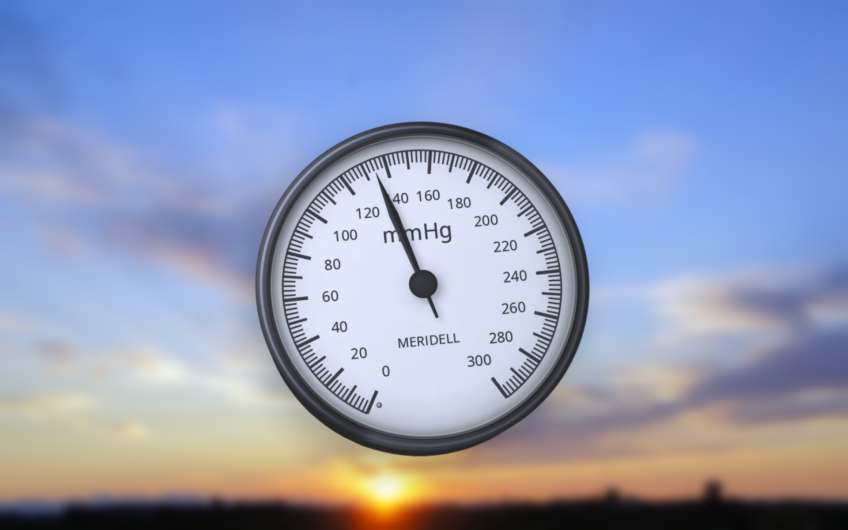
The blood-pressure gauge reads mmHg 134
